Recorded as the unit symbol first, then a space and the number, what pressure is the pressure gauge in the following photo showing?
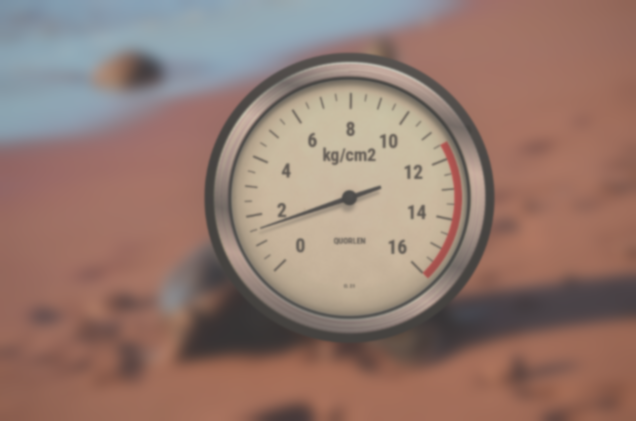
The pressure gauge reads kg/cm² 1.5
